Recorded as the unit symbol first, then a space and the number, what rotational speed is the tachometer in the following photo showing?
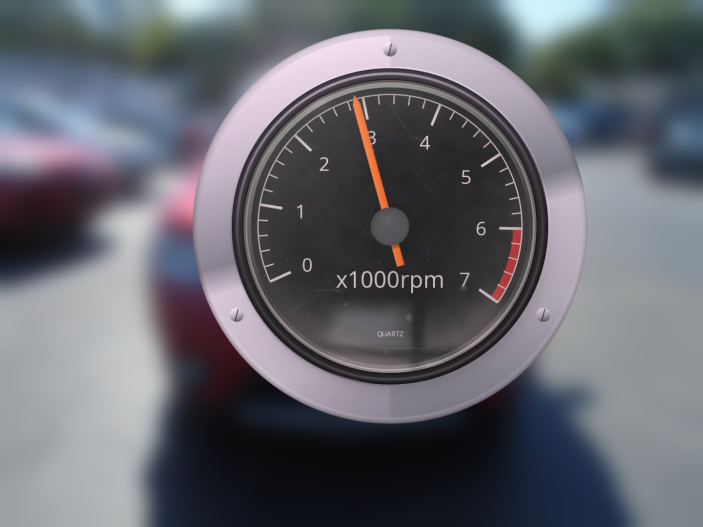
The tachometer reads rpm 2900
